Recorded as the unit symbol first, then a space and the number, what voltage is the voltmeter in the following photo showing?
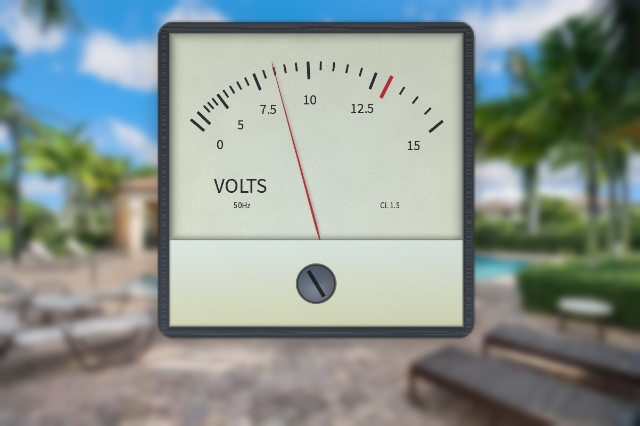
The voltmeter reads V 8.5
